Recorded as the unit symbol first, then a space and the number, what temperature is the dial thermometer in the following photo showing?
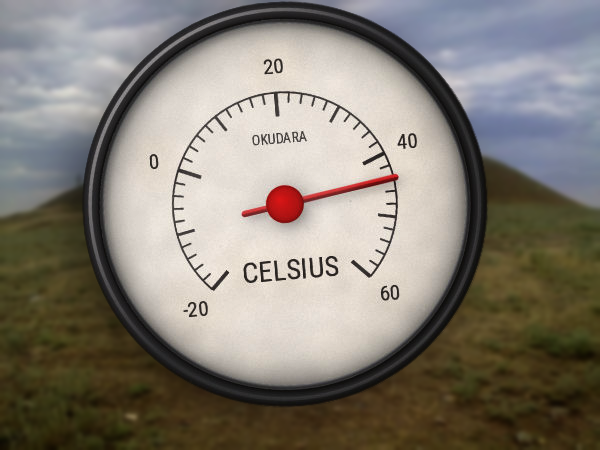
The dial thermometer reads °C 44
